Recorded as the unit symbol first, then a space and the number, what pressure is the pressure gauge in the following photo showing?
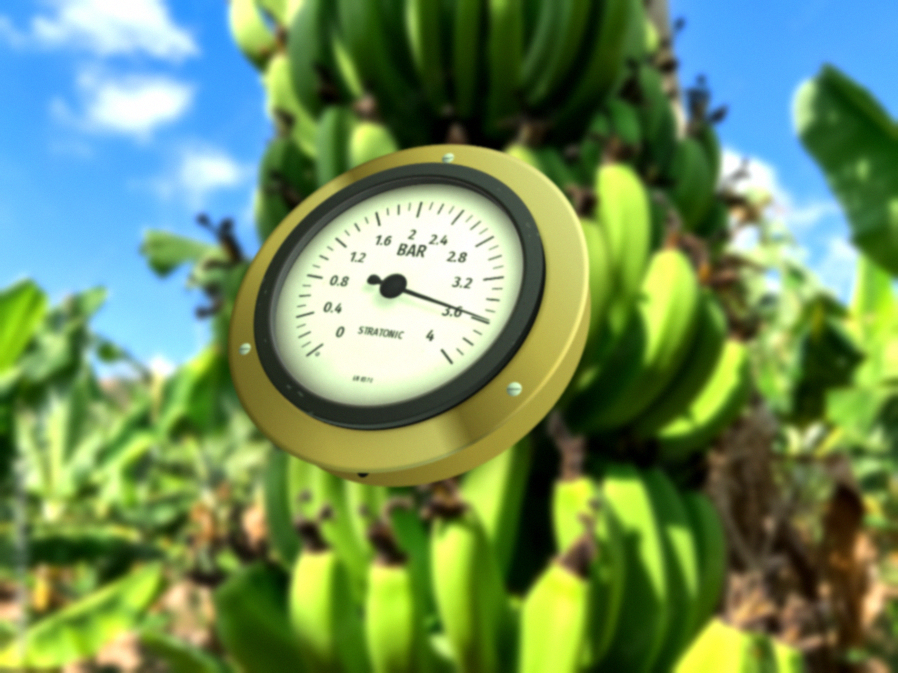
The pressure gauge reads bar 3.6
